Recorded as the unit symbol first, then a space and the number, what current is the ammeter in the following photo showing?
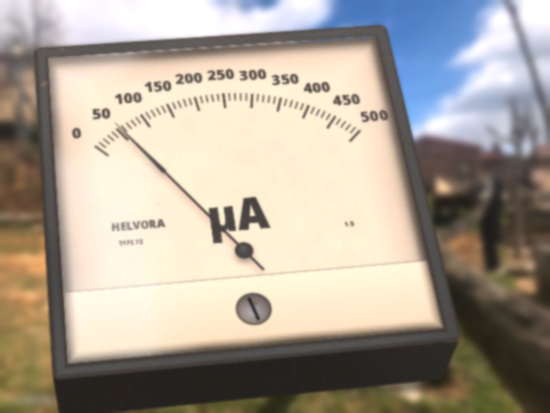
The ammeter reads µA 50
